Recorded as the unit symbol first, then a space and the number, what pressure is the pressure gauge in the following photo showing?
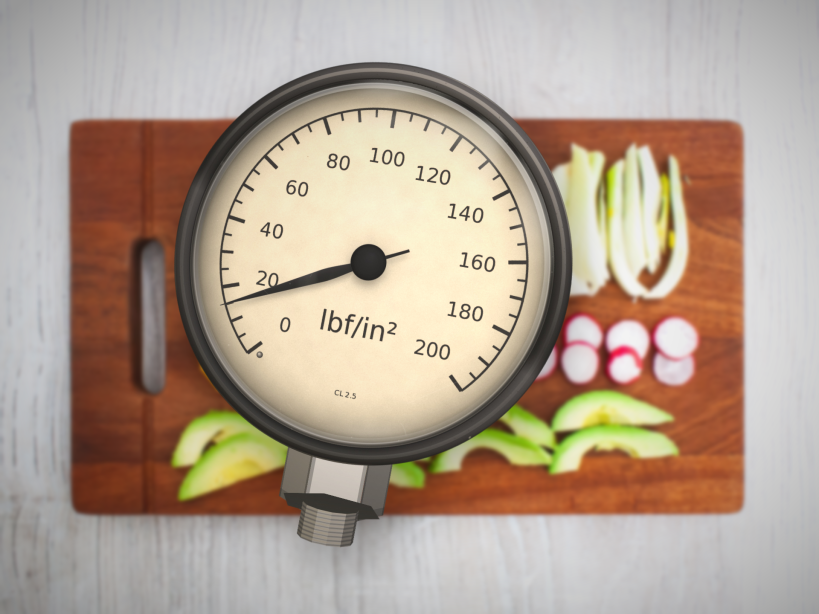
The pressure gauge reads psi 15
